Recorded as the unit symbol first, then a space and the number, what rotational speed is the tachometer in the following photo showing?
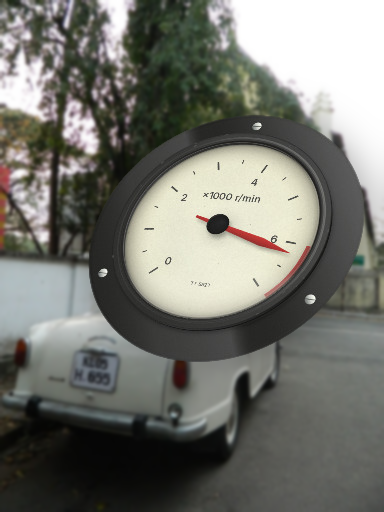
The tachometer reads rpm 6250
